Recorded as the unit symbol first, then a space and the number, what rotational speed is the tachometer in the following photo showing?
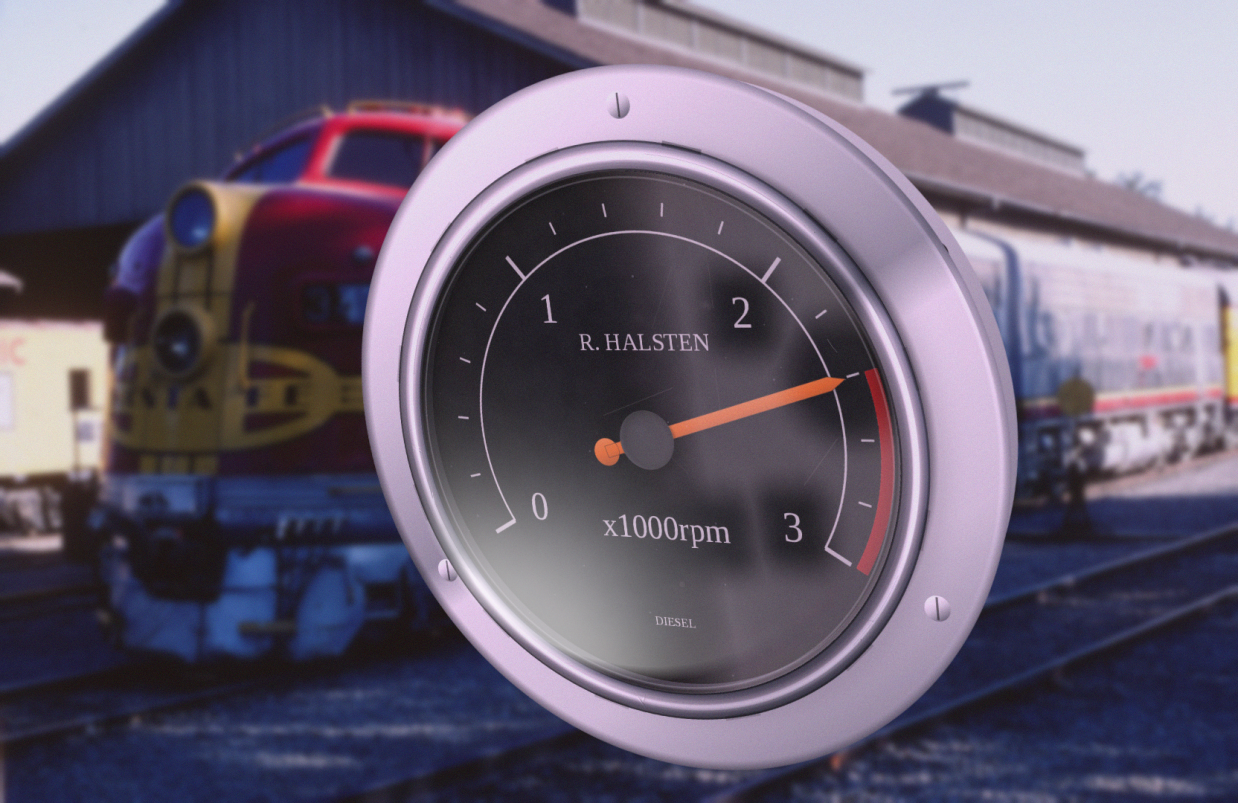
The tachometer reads rpm 2400
